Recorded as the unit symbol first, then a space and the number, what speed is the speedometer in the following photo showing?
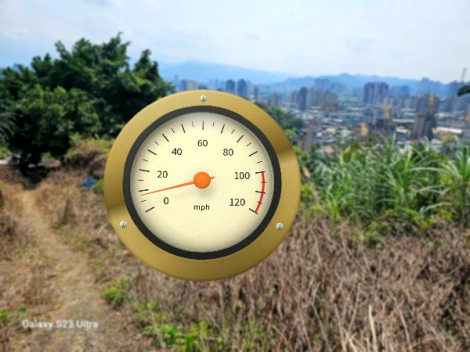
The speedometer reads mph 7.5
